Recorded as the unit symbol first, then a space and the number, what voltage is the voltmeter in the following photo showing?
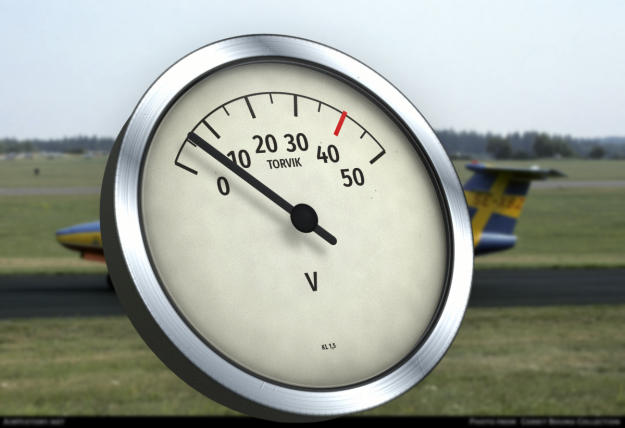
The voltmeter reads V 5
